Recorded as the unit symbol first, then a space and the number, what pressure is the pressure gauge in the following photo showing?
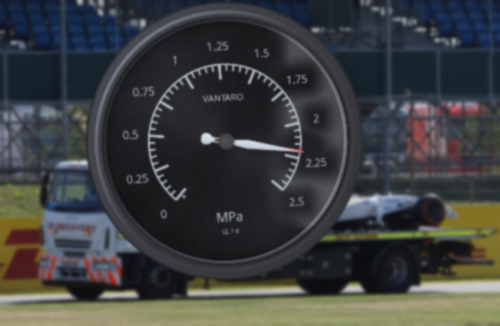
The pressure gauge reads MPa 2.2
